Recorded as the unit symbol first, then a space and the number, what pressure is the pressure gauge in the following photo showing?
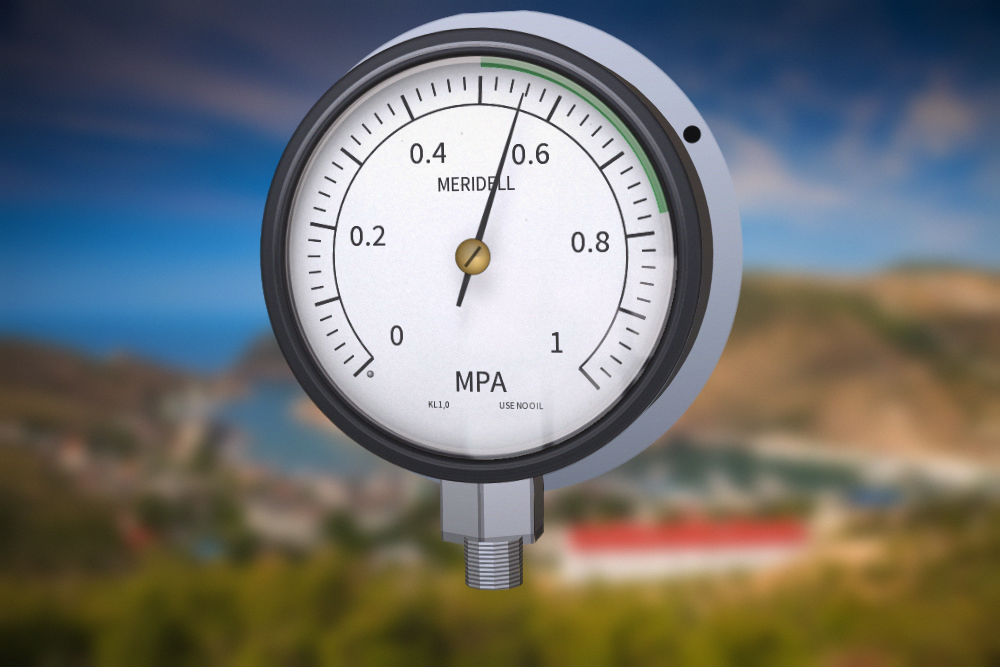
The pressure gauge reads MPa 0.56
